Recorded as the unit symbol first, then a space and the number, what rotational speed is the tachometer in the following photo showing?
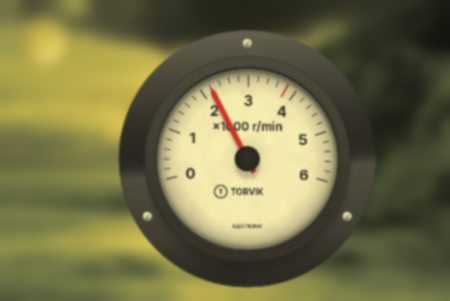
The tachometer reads rpm 2200
